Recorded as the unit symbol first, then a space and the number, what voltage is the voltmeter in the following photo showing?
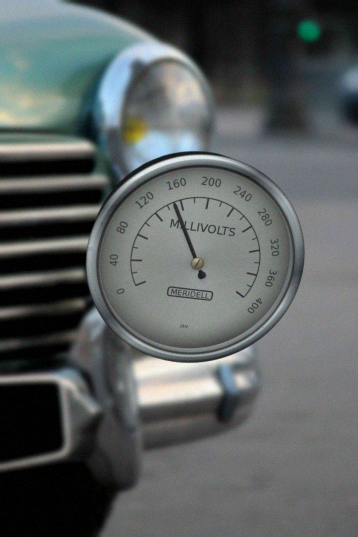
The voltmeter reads mV 150
